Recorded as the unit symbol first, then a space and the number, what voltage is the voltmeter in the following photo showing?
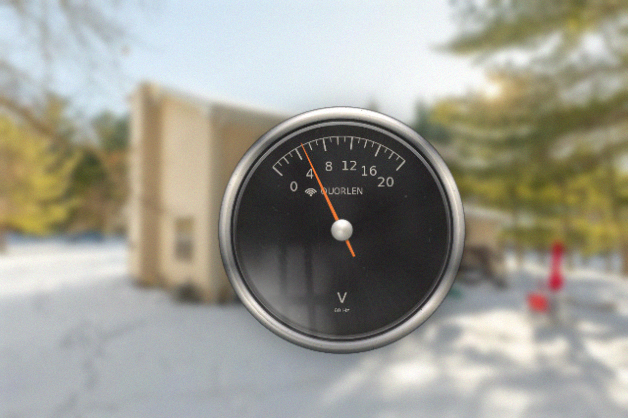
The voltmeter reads V 5
